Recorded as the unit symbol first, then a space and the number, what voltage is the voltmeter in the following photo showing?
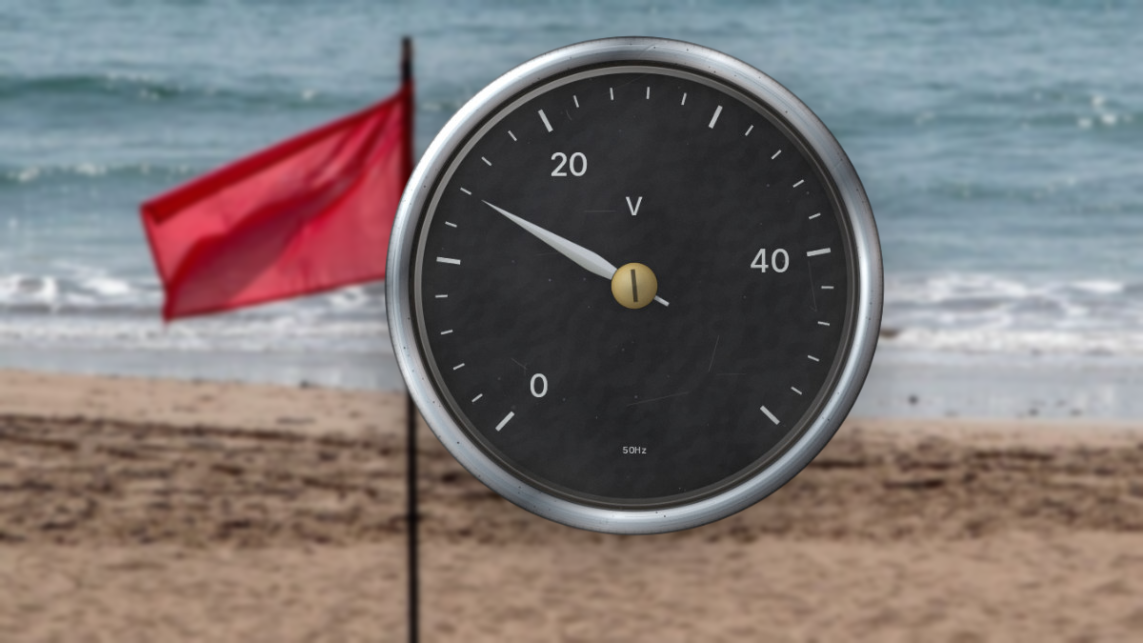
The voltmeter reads V 14
